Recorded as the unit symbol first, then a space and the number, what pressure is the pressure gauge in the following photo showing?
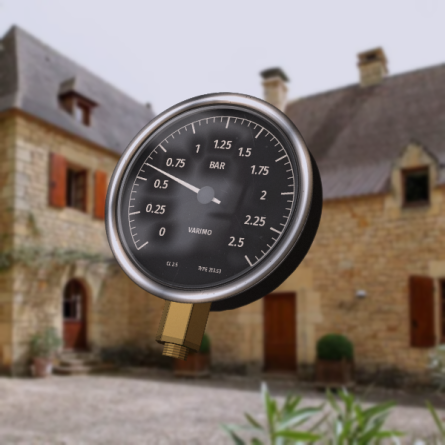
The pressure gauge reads bar 0.6
